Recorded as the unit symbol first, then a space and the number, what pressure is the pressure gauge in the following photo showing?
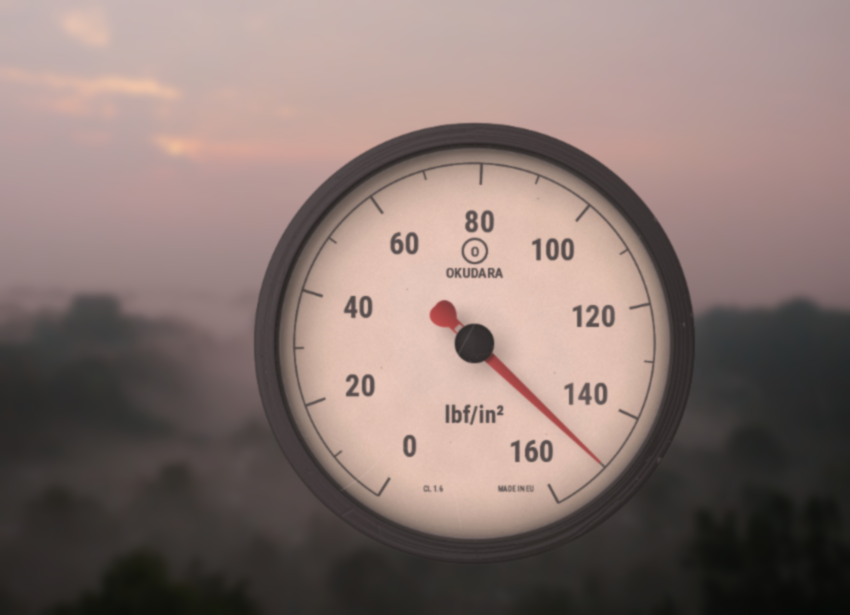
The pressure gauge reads psi 150
